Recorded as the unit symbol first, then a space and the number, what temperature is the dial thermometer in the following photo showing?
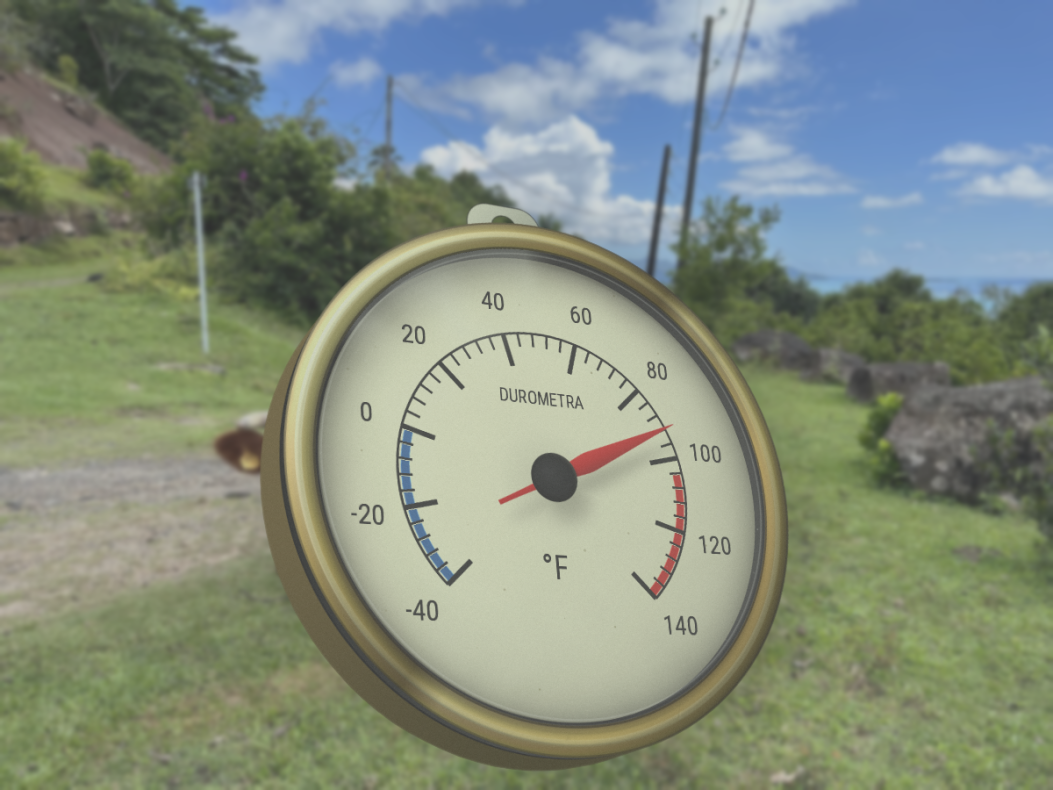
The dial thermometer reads °F 92
